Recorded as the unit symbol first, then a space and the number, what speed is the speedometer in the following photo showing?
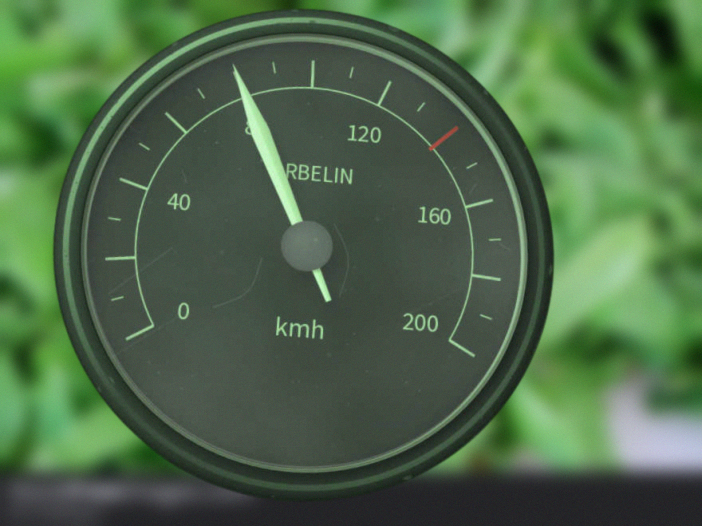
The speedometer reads km/h 80
